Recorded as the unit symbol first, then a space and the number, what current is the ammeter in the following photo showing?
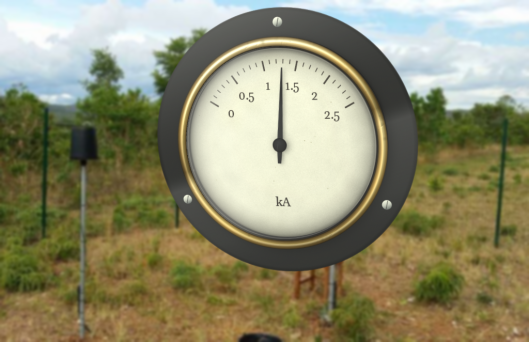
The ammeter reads kA 1.3
